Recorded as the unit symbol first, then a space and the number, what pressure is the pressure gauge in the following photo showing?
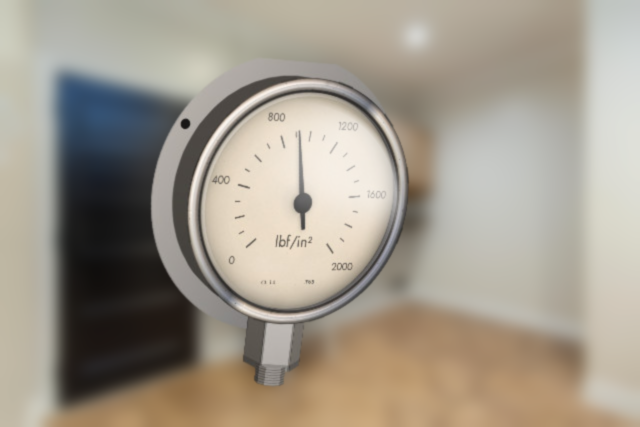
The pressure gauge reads psi 900
